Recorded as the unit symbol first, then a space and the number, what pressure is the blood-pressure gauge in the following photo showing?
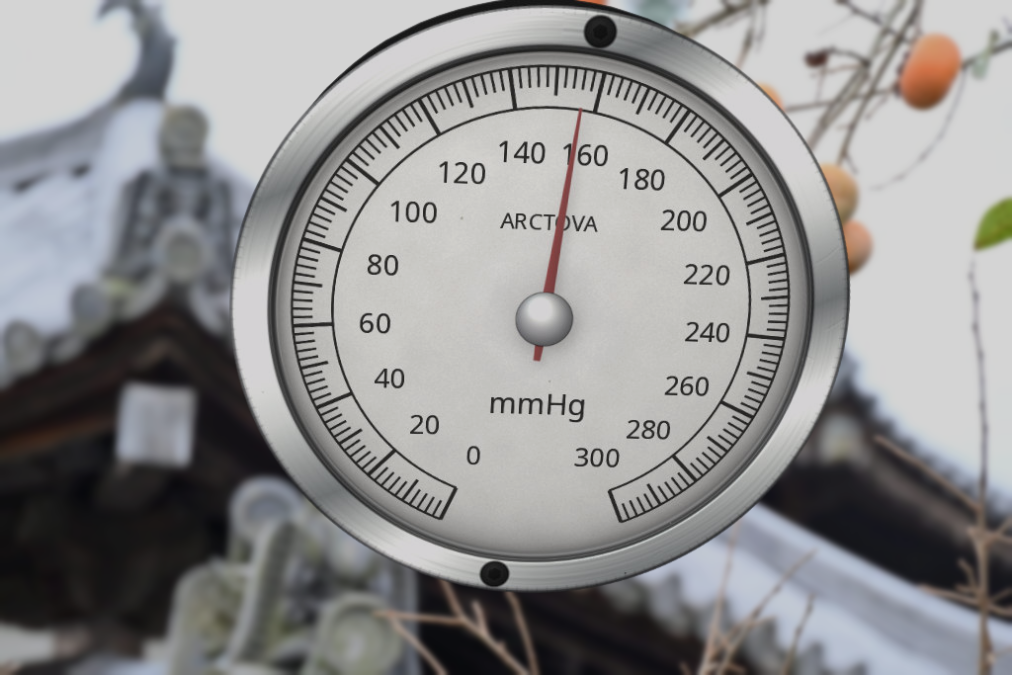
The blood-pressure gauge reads mmHg 156
